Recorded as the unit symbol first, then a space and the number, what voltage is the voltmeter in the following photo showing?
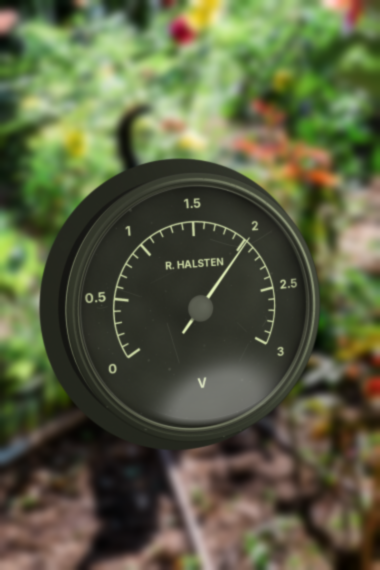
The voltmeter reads V 2
